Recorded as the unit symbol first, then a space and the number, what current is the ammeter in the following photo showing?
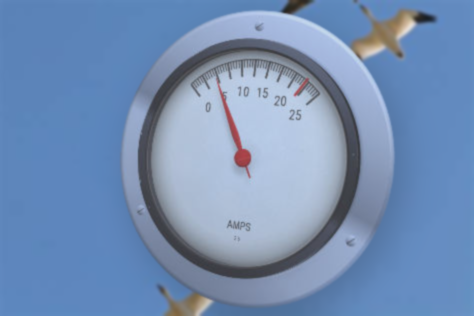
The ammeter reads A 5
